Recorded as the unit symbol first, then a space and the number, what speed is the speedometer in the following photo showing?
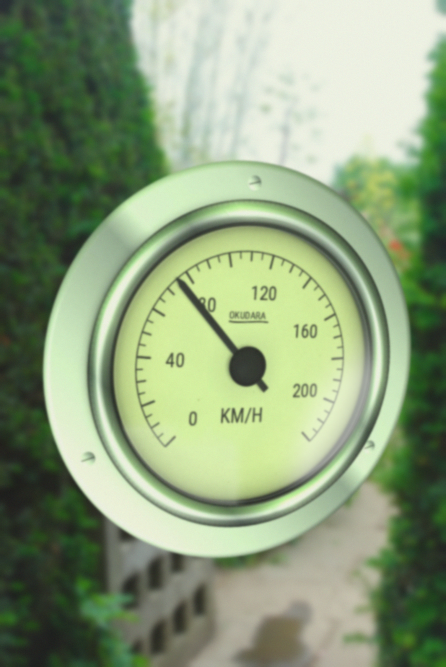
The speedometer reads km/h 75
